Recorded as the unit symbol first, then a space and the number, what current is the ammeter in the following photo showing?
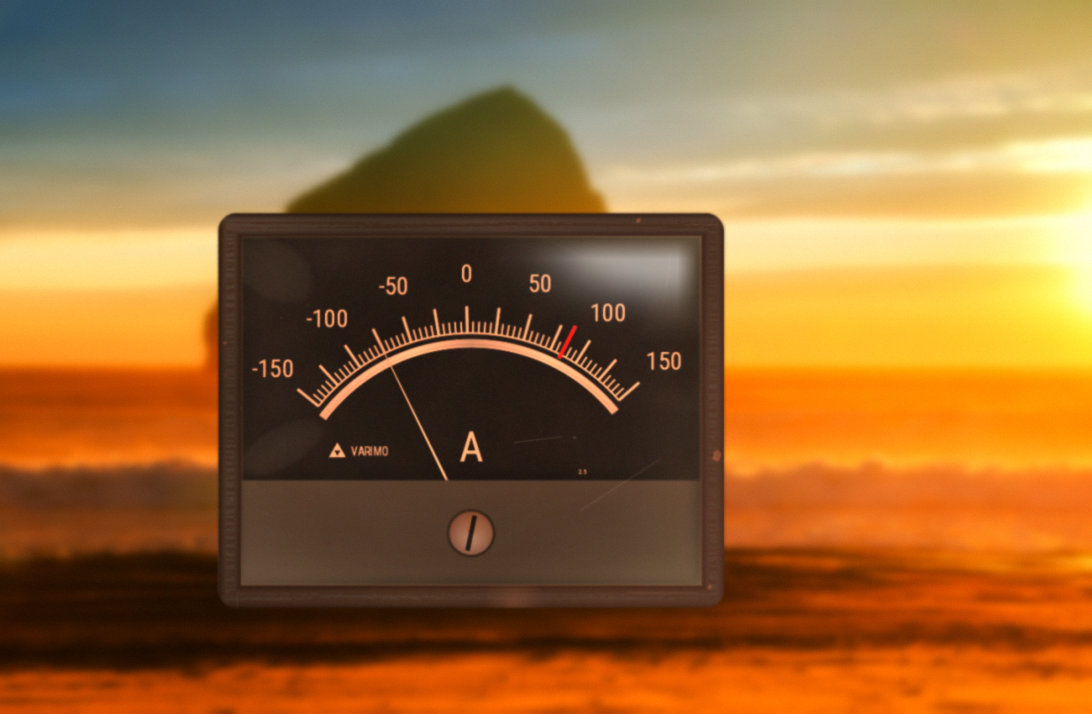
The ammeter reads A -75
